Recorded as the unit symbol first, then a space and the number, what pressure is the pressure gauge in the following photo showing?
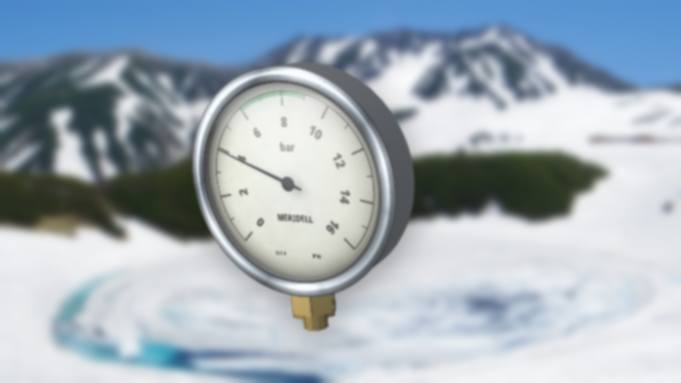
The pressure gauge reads bar 4
